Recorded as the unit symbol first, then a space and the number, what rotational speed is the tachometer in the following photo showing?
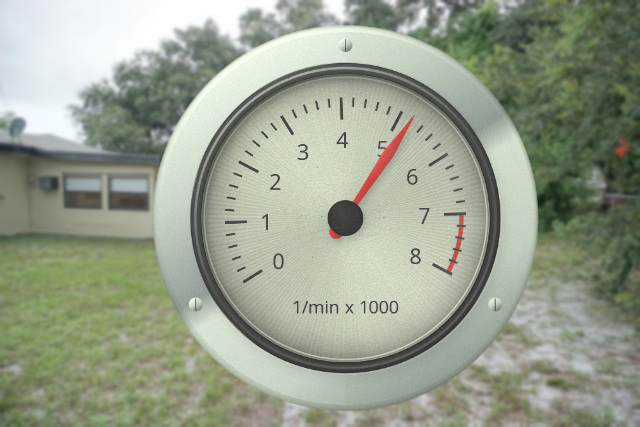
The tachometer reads rpm 5200
